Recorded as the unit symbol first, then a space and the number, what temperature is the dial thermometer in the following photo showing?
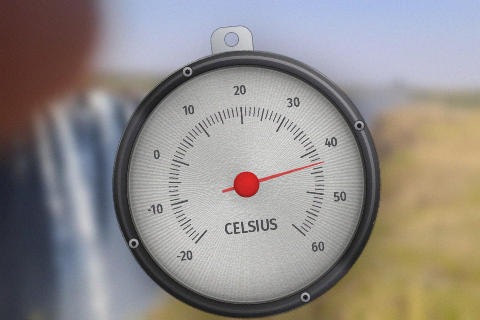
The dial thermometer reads °C 43
